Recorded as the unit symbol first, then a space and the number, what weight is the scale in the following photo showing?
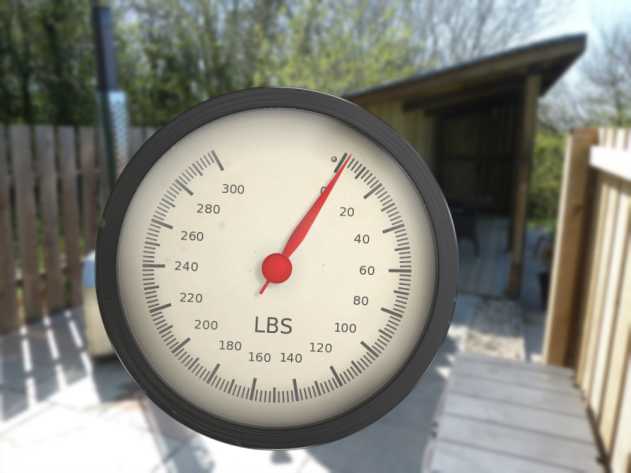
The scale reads lb 2
